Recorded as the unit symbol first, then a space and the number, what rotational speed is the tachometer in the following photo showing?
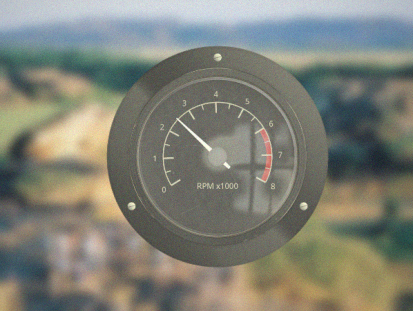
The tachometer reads rpm 2500
